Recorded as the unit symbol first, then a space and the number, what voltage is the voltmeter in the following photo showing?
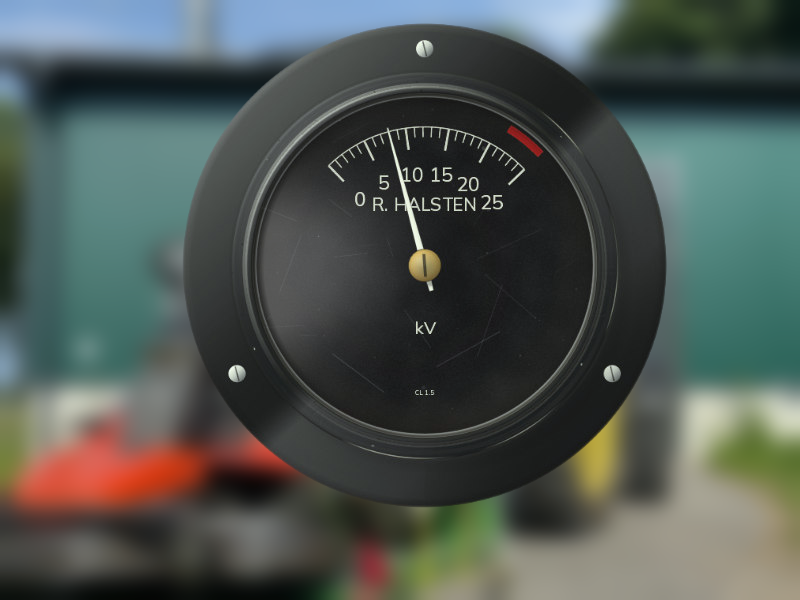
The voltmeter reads kV 8
